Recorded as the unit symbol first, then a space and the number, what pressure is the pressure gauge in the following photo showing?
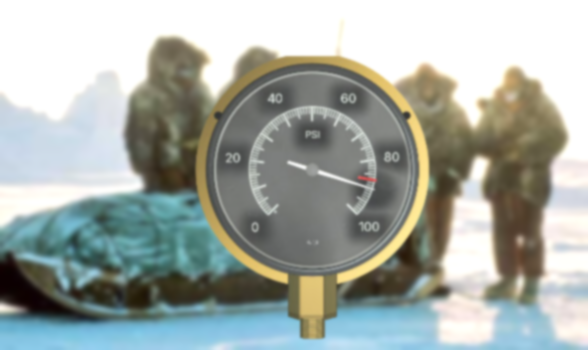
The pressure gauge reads psi 90
